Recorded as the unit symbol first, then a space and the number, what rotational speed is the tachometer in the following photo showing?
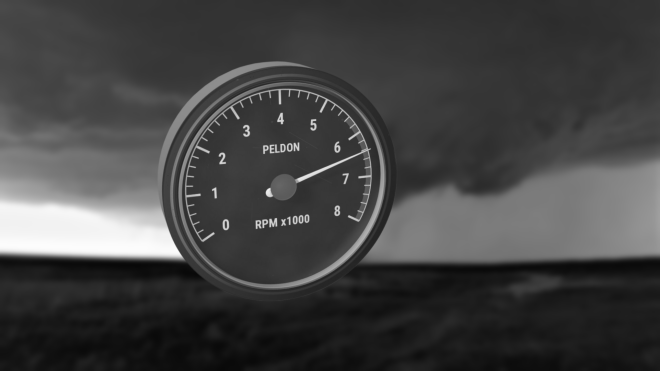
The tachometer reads rpm 6400
